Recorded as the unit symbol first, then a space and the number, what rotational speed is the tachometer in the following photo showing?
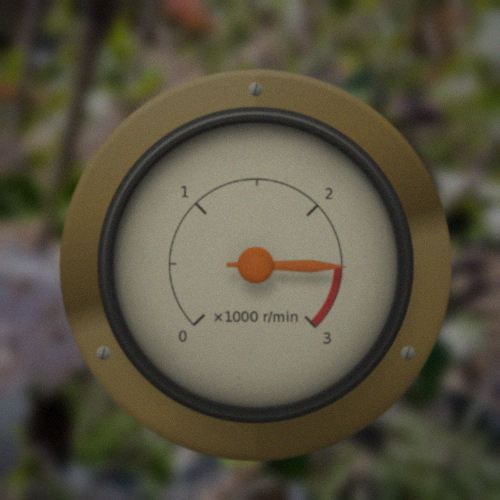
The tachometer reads rpm 2500
